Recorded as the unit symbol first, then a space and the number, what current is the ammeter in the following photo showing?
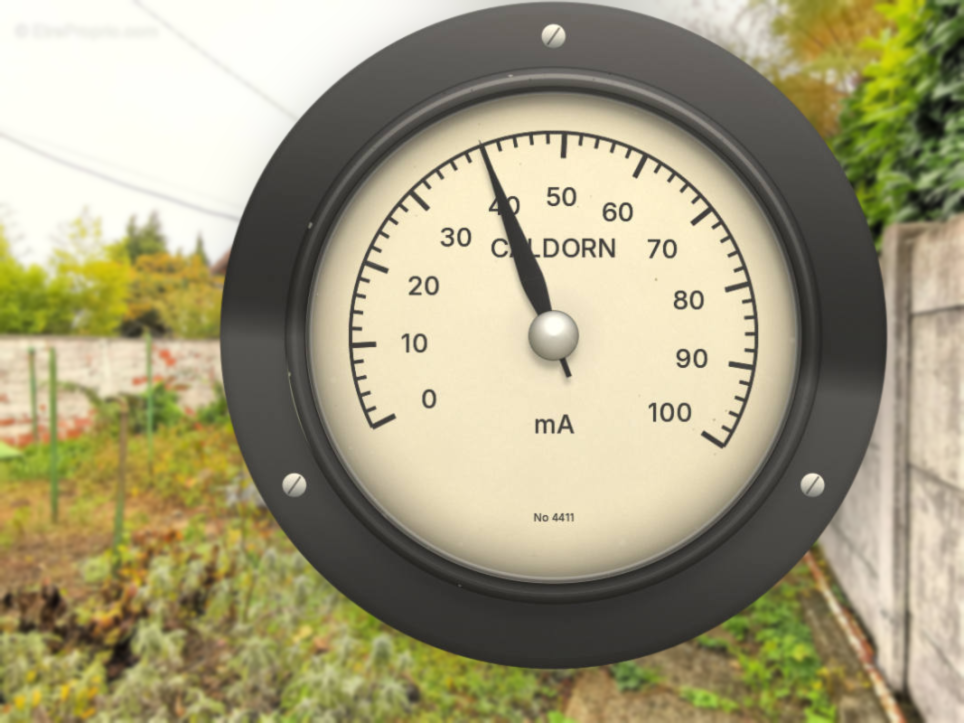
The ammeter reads mA 40
